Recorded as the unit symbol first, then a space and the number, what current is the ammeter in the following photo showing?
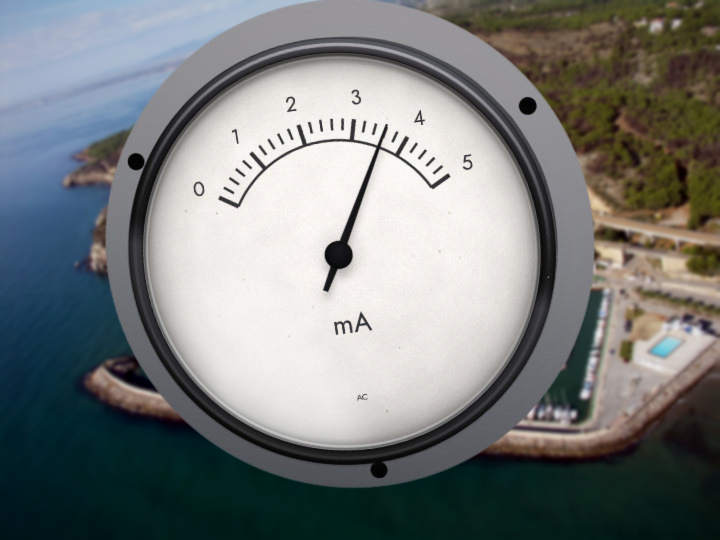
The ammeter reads mA 3.6
